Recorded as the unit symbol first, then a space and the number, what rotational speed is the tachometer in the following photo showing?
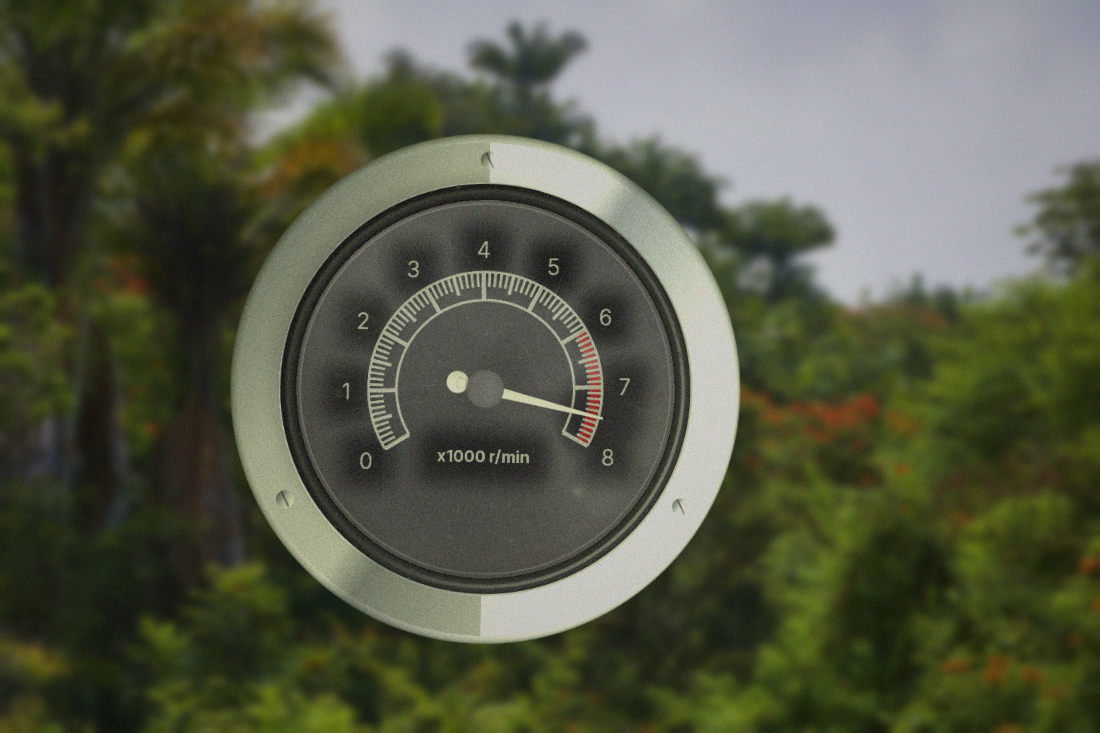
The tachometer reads rpm 7500
